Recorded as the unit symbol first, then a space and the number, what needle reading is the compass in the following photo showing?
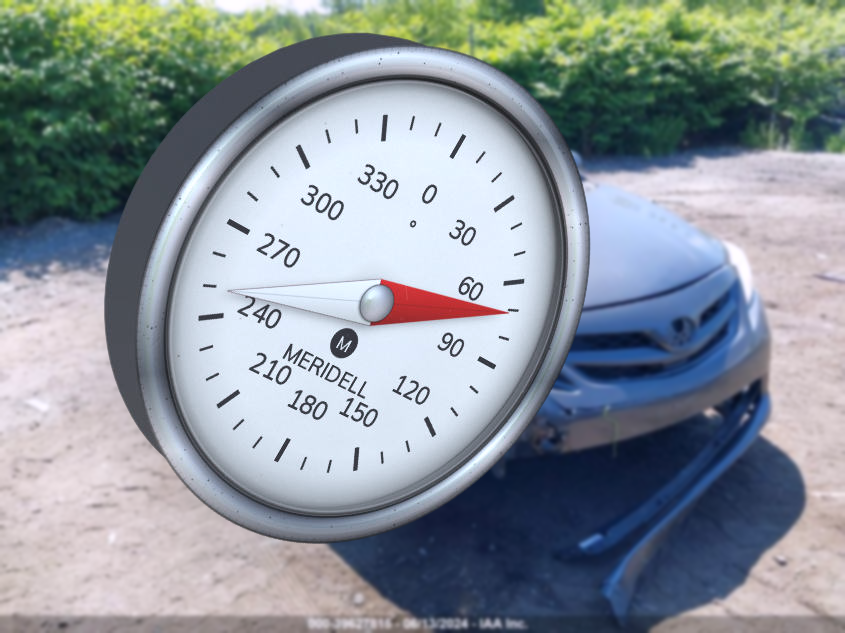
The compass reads ° 70
